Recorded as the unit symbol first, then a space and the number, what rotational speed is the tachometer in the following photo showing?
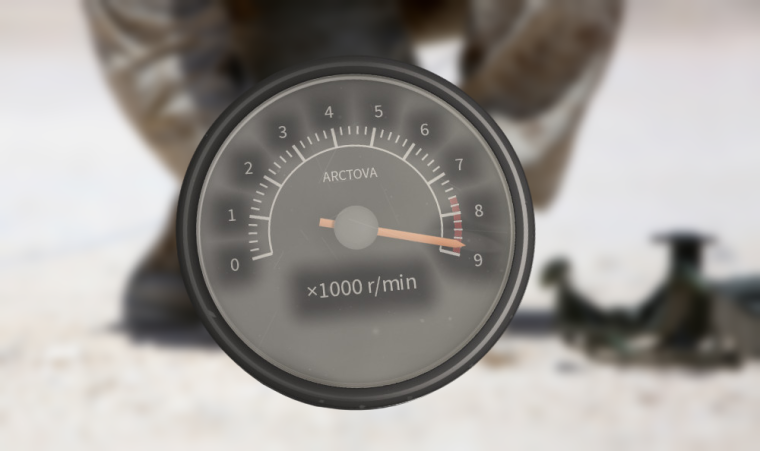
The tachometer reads rpm 8800
